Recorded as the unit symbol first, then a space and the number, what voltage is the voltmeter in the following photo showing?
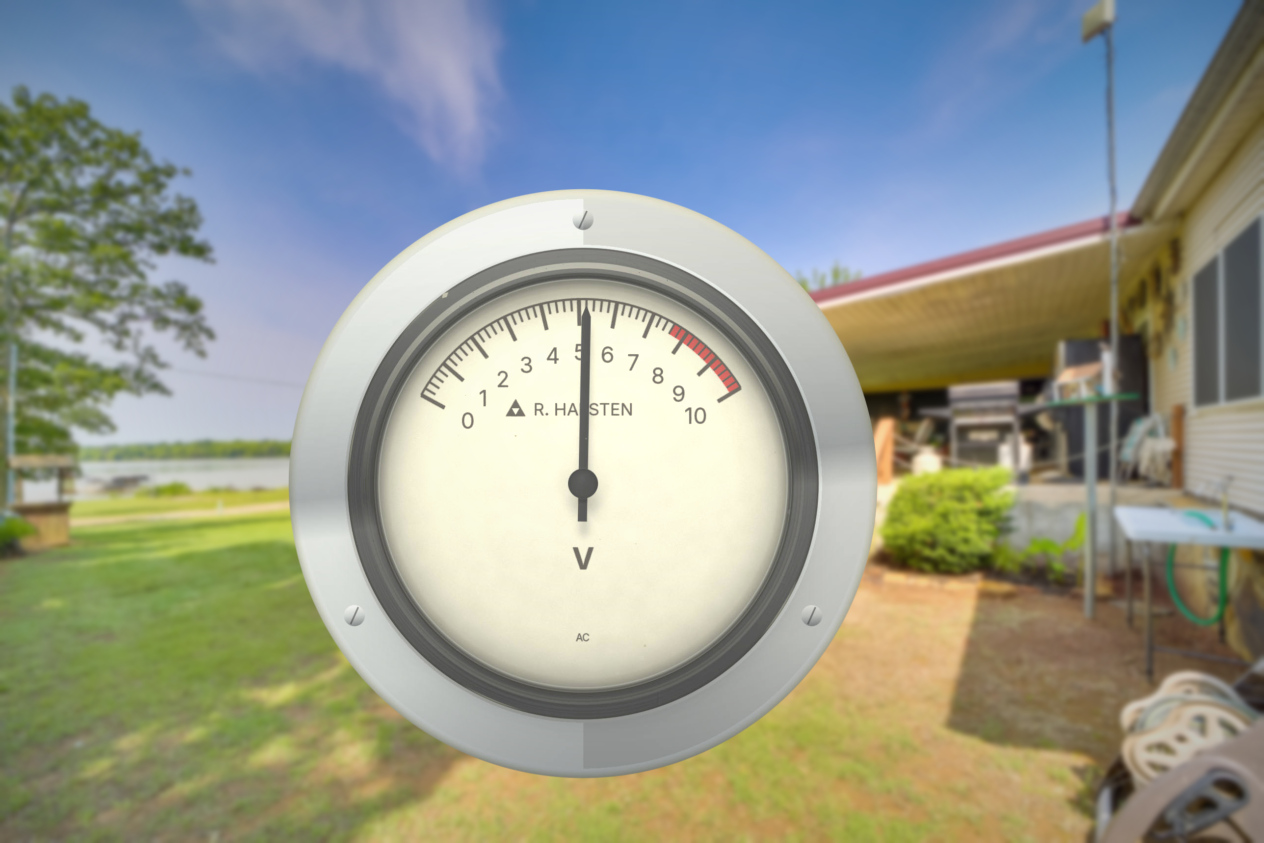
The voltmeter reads V 5.2
